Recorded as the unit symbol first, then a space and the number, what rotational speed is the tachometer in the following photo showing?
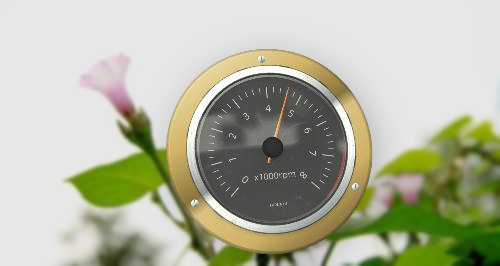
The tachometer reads rpm 4600
